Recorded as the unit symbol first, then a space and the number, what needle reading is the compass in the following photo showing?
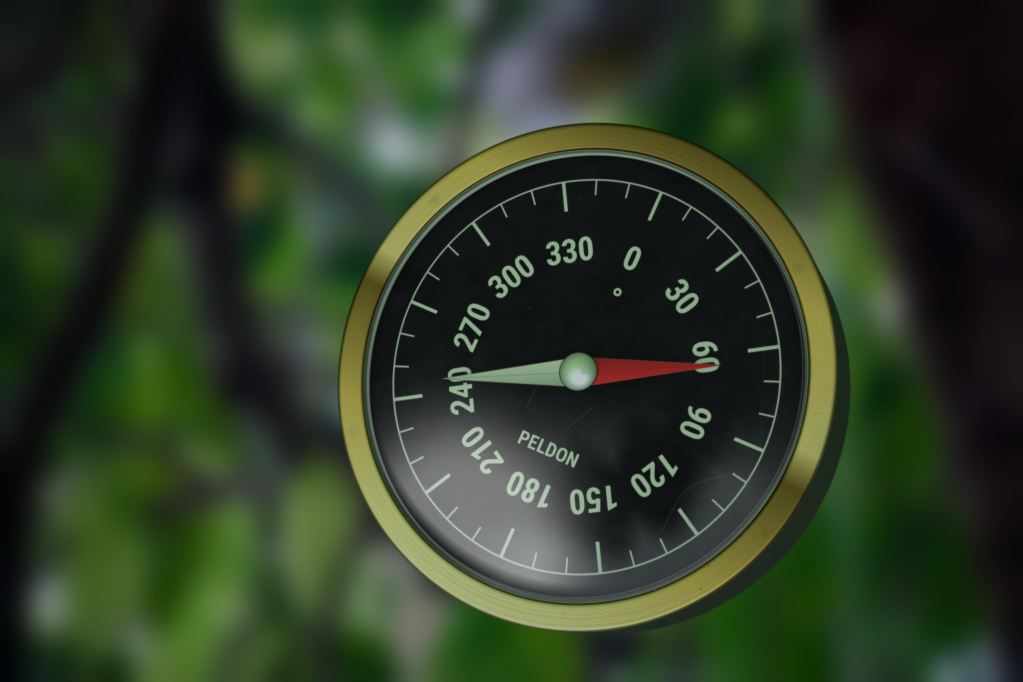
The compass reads ° 65
